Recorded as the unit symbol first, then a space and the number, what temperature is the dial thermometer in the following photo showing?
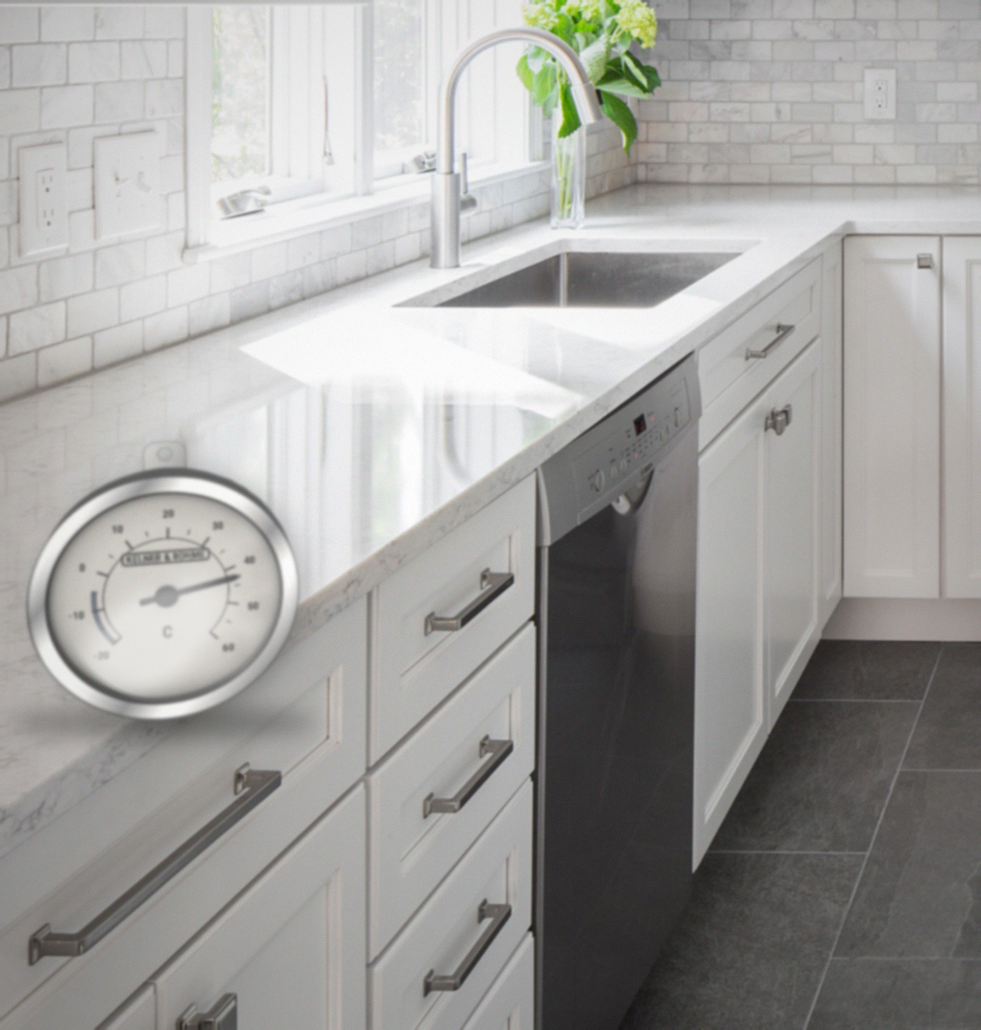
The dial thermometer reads °C 42.5
